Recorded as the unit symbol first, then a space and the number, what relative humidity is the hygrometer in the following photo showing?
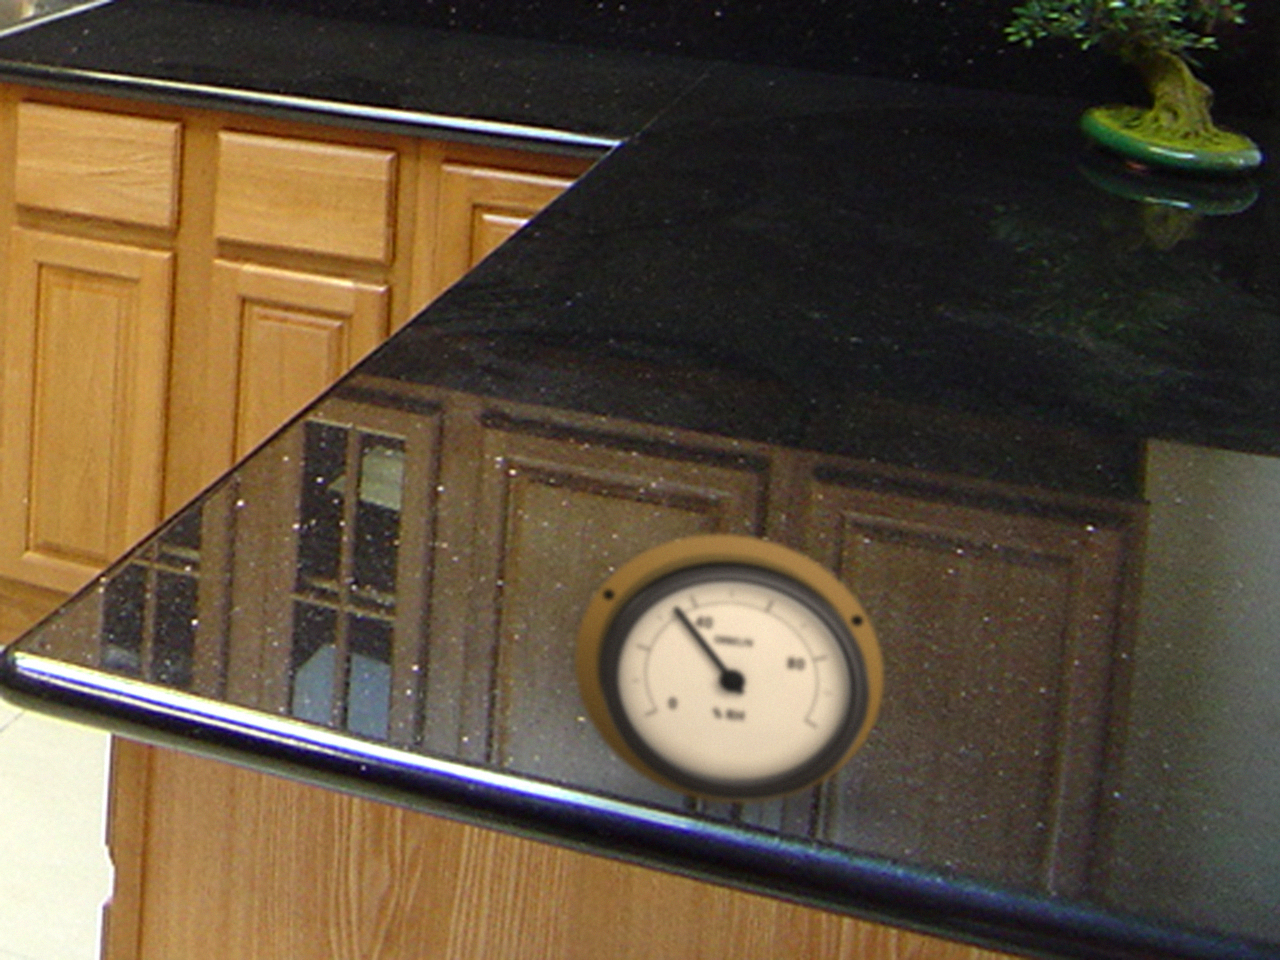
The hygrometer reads % 35
